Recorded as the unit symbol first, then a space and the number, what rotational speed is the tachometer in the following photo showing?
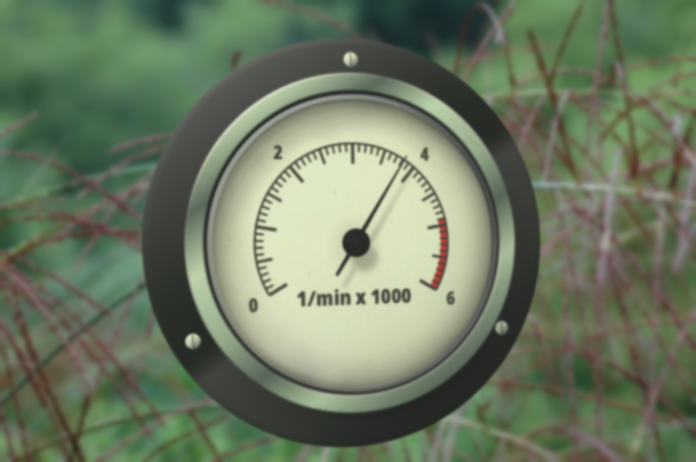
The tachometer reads rpm 3800
